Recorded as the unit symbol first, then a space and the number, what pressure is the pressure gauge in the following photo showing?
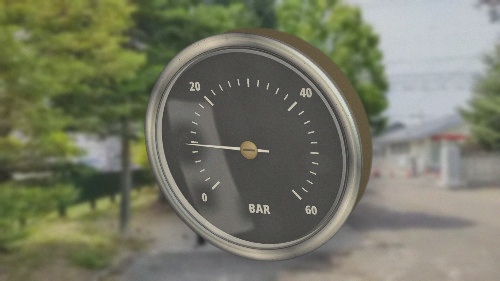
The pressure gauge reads bar 10
